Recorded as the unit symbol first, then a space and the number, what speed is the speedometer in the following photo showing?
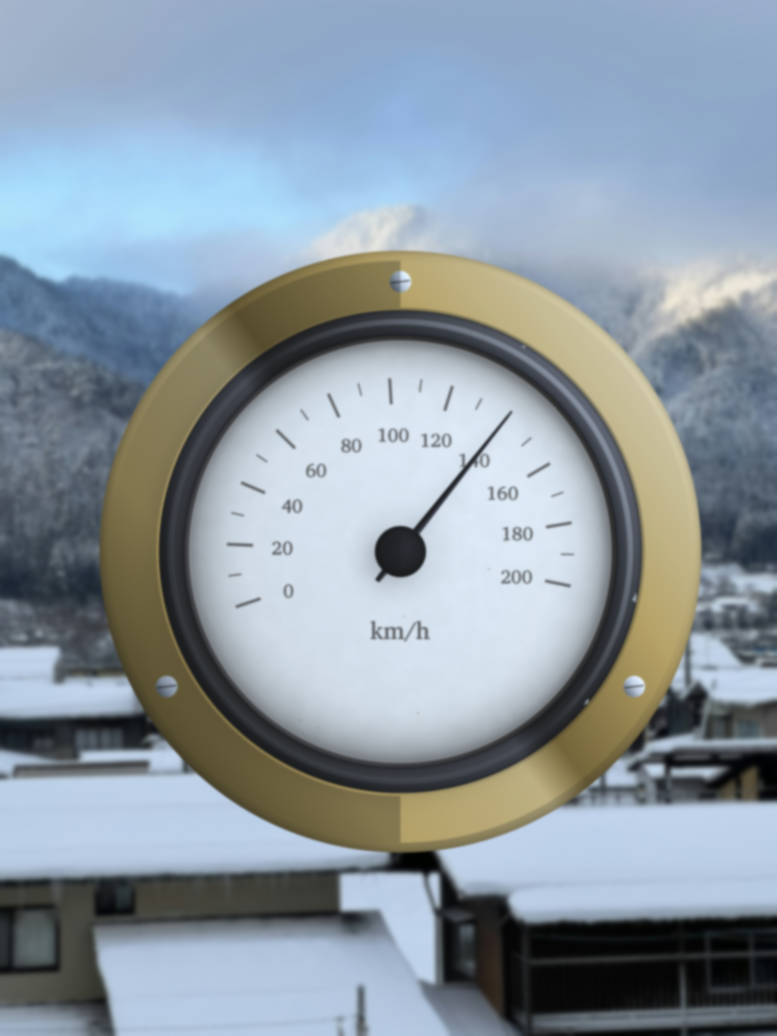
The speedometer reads km/h 140
